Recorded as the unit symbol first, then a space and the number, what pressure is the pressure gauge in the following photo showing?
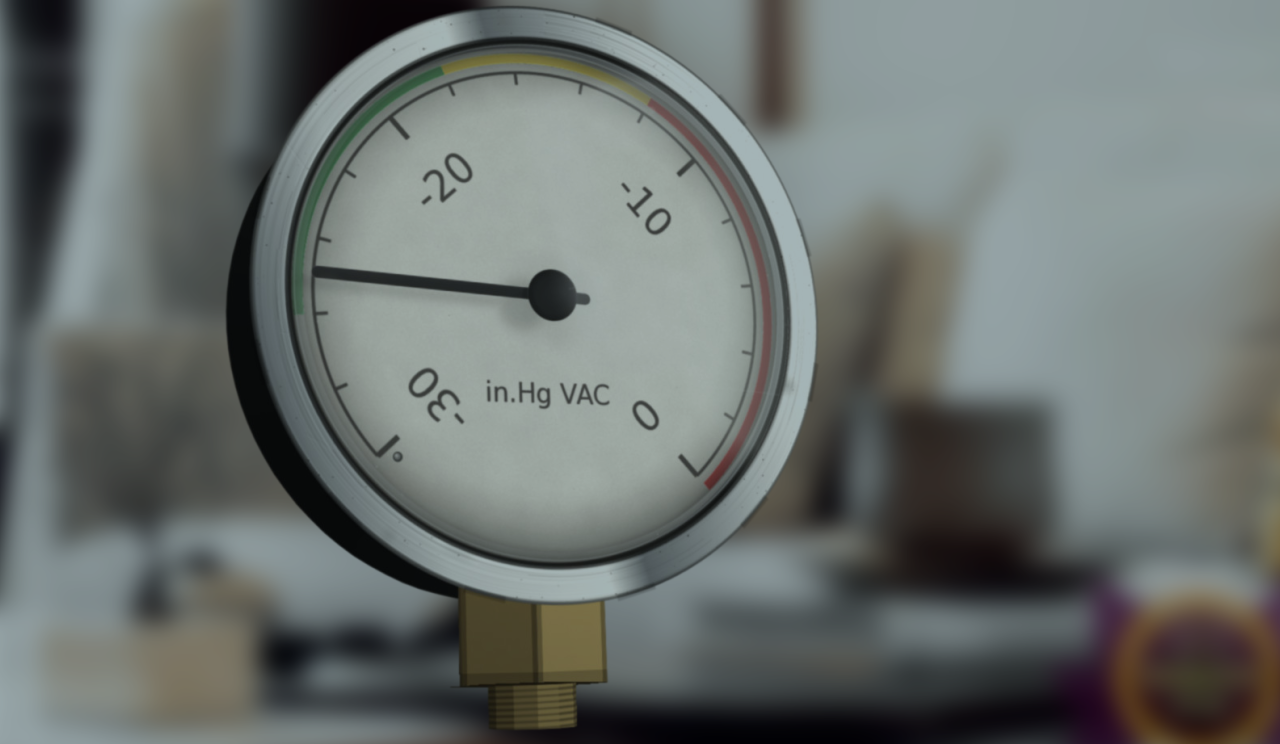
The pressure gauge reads inHg -25
